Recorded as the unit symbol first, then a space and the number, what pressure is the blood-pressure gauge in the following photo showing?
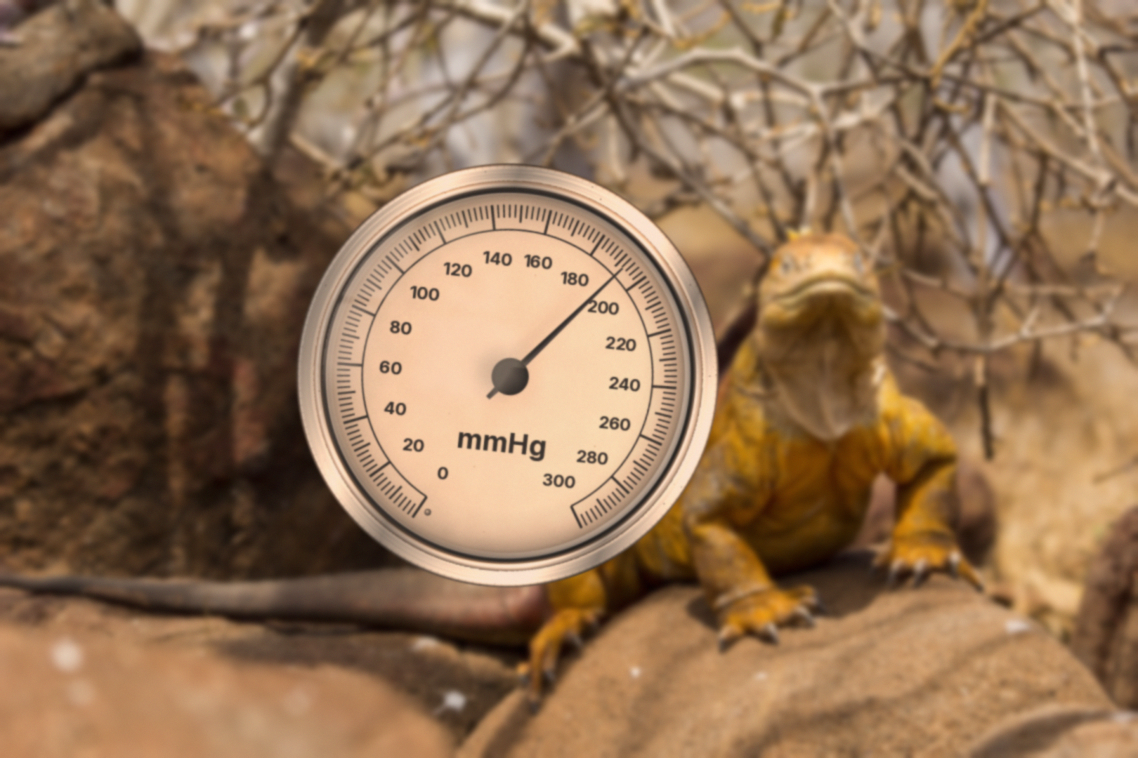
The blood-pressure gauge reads mmHg 192
